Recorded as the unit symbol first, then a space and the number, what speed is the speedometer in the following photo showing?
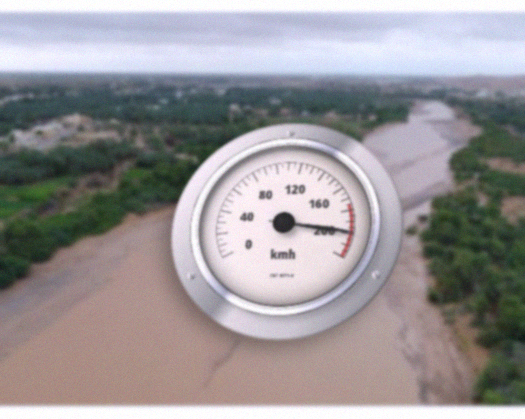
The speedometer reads km/h 200
